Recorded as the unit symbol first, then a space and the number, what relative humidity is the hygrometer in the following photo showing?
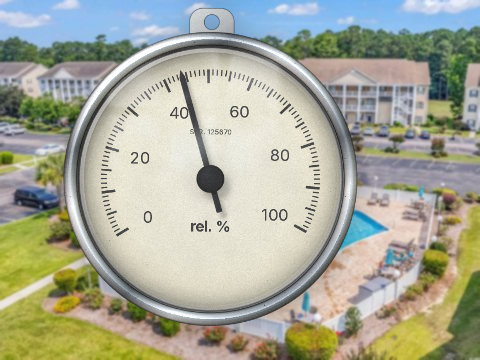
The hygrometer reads % 44
